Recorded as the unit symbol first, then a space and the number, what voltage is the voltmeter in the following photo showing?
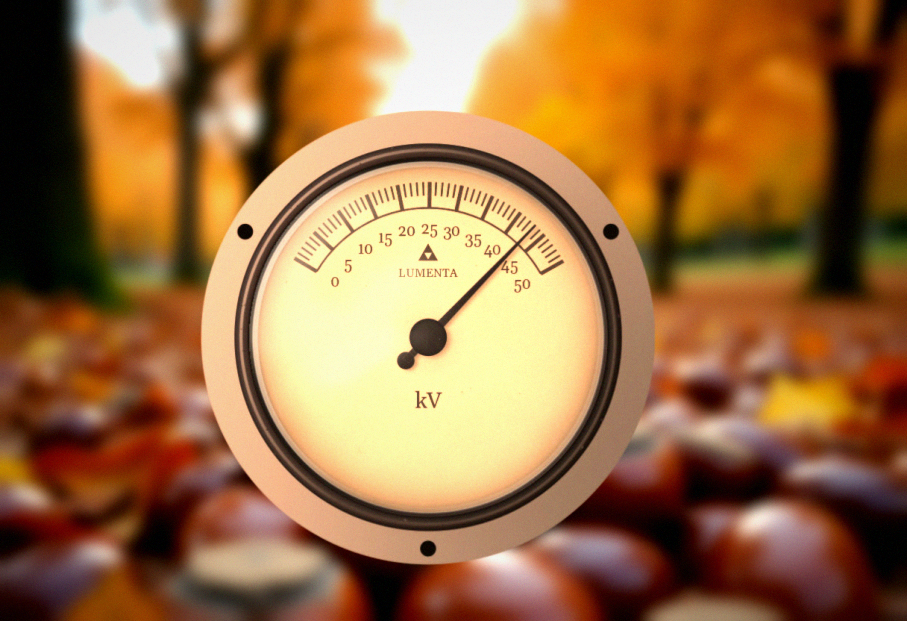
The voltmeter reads kV 43
